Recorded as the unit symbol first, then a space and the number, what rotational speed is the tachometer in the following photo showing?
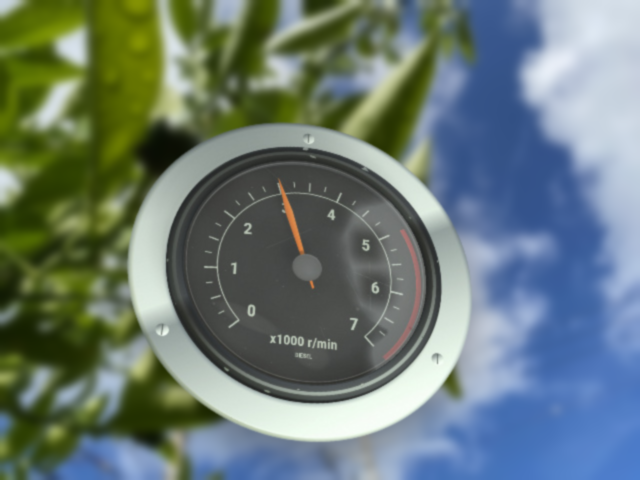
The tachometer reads rpm 3000
